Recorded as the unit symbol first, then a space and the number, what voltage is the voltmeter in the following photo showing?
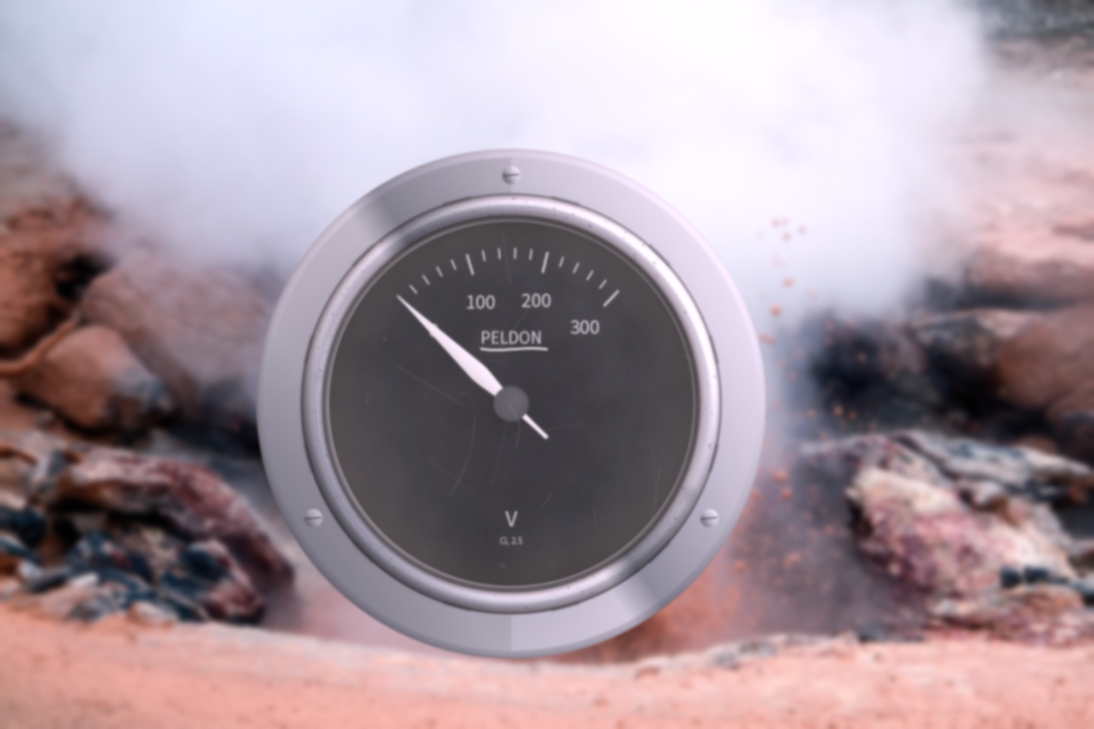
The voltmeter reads V 0
